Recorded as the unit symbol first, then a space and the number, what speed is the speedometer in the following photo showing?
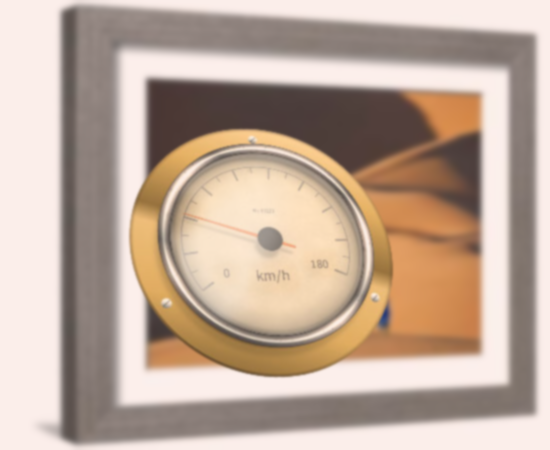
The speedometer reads km/h 40
